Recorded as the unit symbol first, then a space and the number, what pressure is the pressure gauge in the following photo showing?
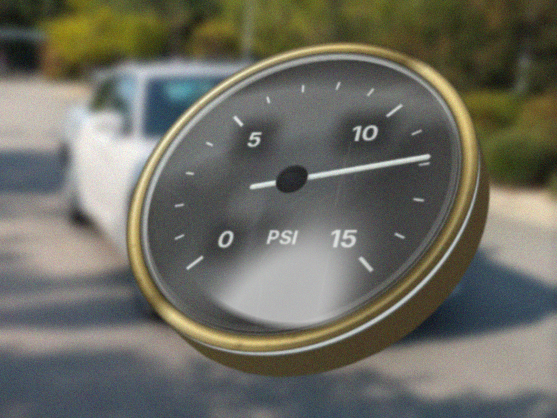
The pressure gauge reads psi 12
